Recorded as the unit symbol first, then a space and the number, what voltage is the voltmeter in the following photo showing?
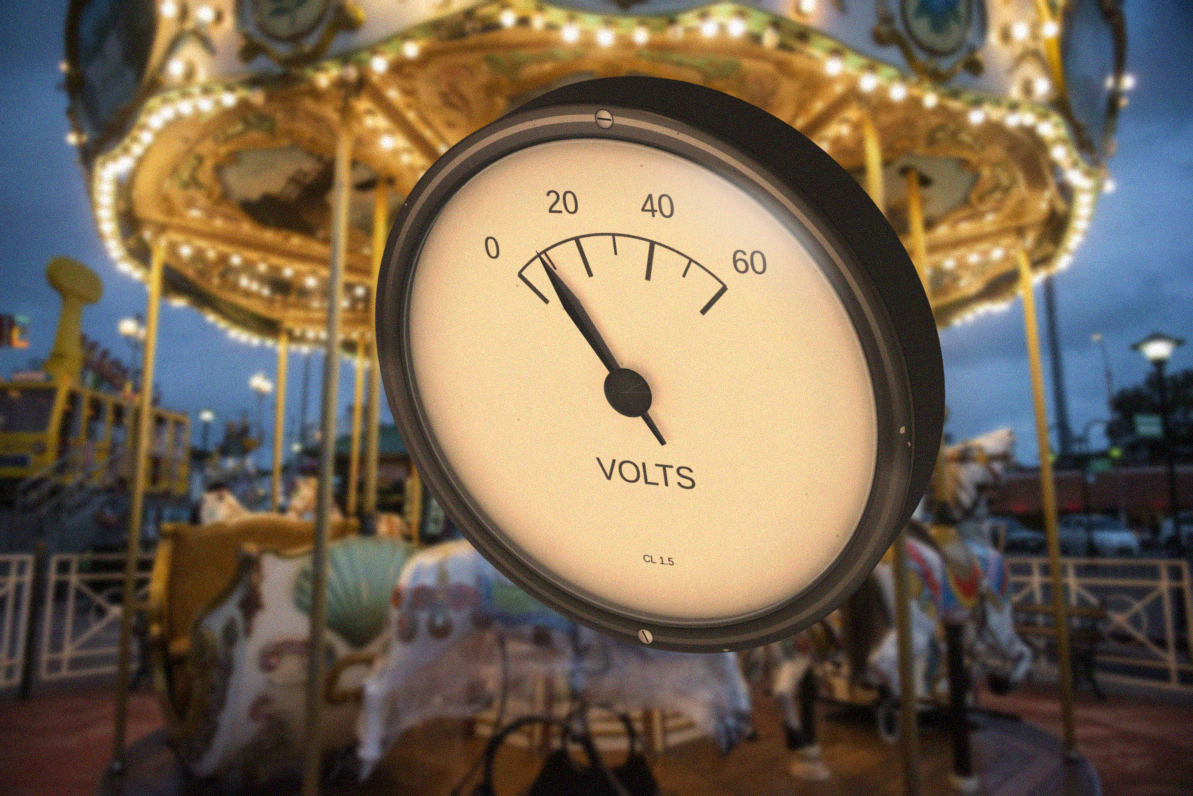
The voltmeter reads V 10
